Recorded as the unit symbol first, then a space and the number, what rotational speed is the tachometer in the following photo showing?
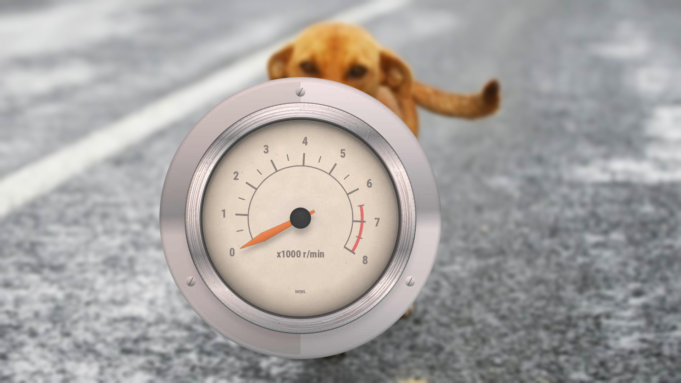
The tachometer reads rpm 0
